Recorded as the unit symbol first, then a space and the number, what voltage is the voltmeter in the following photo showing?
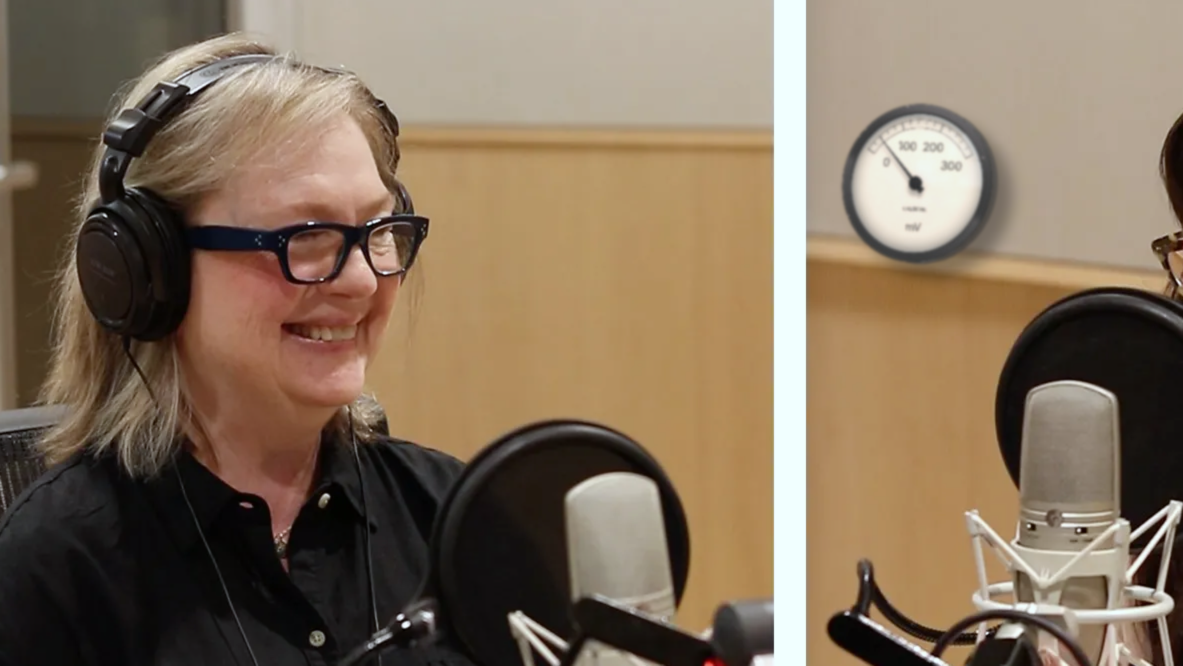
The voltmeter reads mV 40
